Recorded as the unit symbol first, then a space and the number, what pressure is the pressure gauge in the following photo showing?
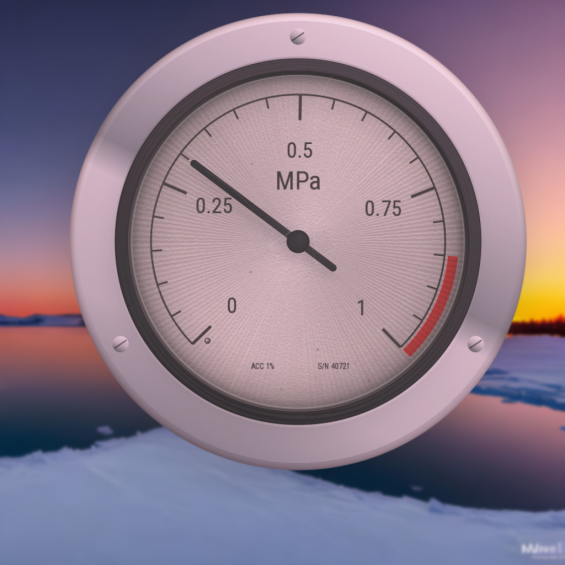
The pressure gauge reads MPa 0.3
